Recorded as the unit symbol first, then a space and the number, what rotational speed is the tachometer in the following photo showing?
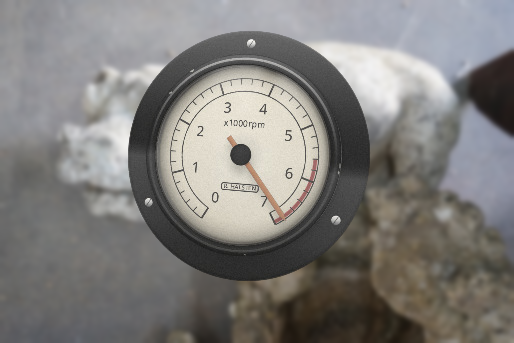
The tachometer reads rpm 6800
